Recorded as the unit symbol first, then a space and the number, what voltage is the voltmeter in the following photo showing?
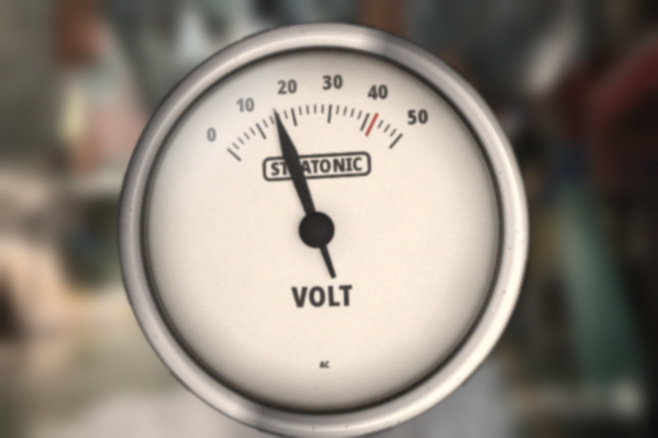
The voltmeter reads V 16
